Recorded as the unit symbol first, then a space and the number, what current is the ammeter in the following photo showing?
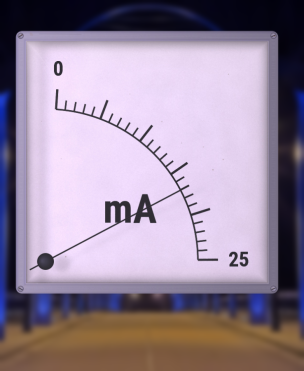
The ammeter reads mA 17
